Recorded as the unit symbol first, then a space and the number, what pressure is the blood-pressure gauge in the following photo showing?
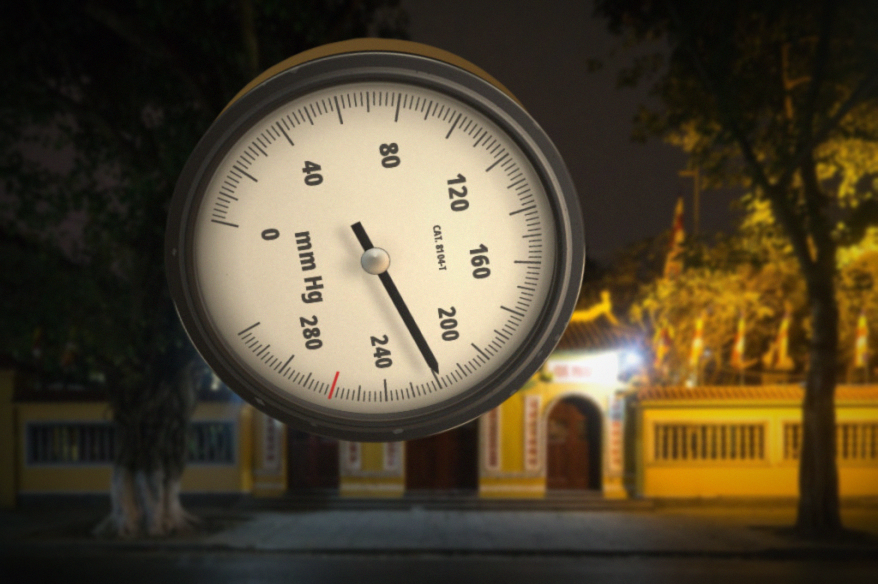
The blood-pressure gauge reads mmHg 218
